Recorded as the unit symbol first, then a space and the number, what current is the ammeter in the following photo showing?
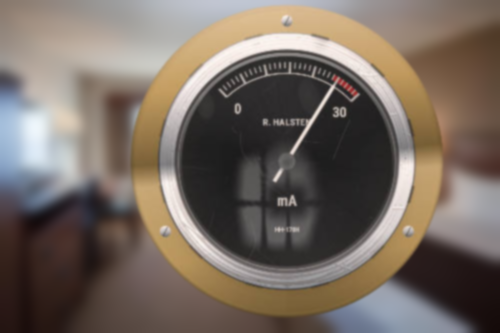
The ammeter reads mA 25
